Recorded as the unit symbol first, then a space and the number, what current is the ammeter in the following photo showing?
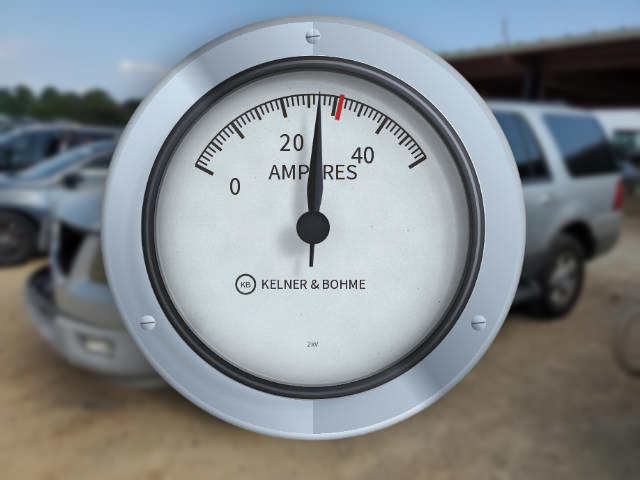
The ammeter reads A 27
